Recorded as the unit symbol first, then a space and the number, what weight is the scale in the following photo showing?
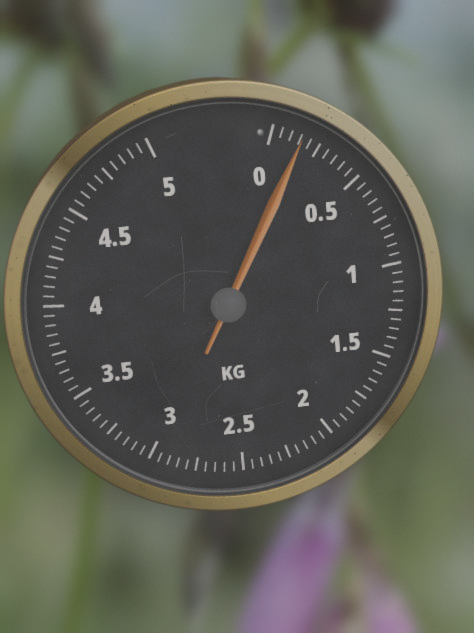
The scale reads kg 0.15
